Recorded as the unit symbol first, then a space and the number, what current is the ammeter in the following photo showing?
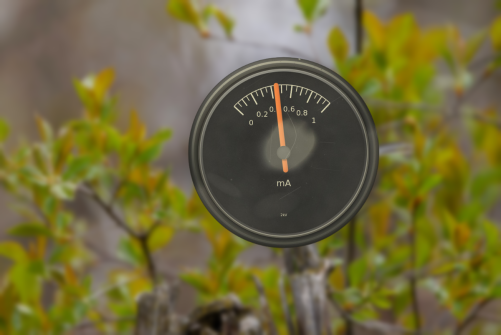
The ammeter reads mA 0.45
